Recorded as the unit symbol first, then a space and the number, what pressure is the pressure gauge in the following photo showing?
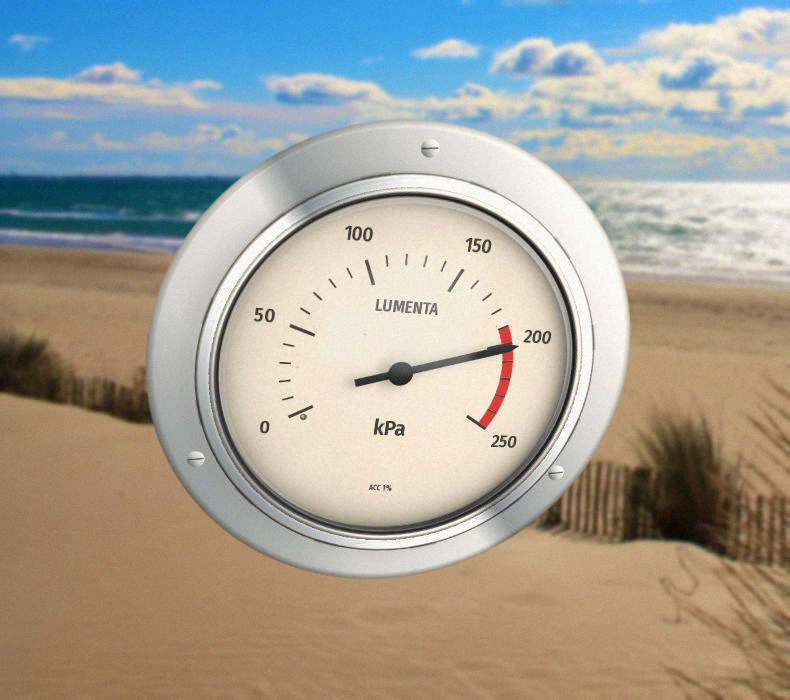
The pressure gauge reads kPa 200
